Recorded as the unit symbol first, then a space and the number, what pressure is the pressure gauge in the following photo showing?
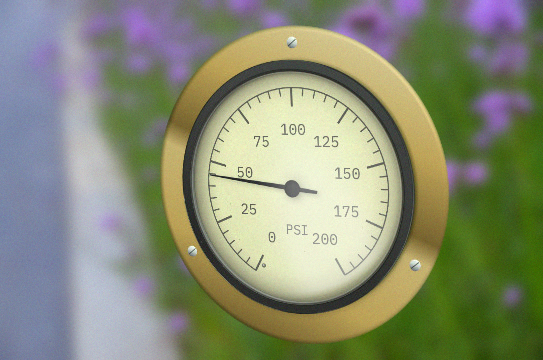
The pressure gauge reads psi 45
